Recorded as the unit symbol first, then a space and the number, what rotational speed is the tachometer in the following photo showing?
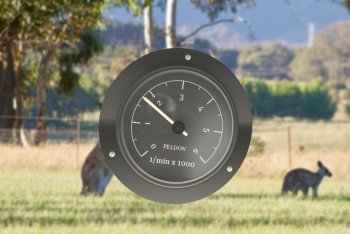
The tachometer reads rpm 1750
